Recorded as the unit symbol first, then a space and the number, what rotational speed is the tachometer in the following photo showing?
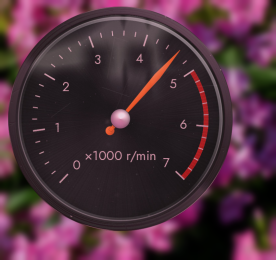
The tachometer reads rpm 4600
